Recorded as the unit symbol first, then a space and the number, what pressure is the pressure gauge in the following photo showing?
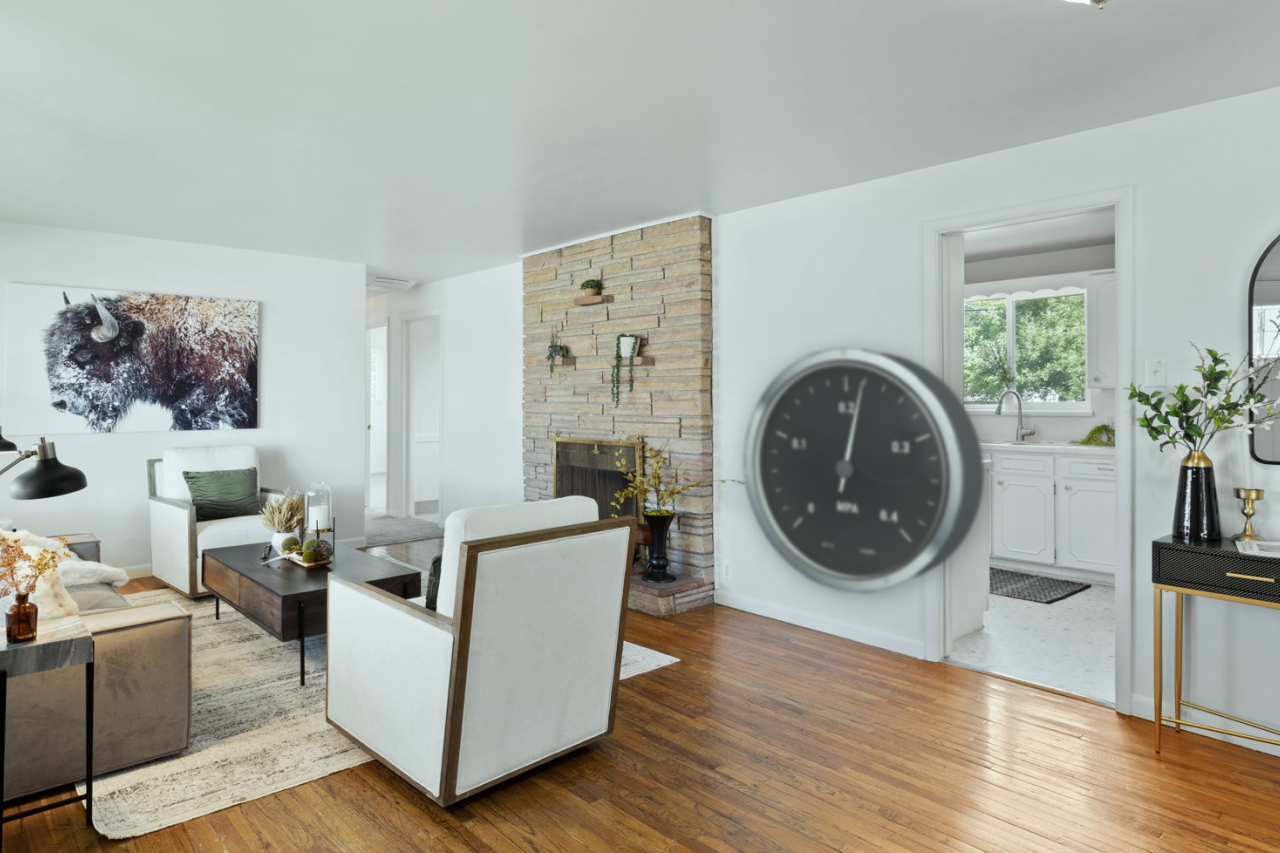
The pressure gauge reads MPa 0.22
